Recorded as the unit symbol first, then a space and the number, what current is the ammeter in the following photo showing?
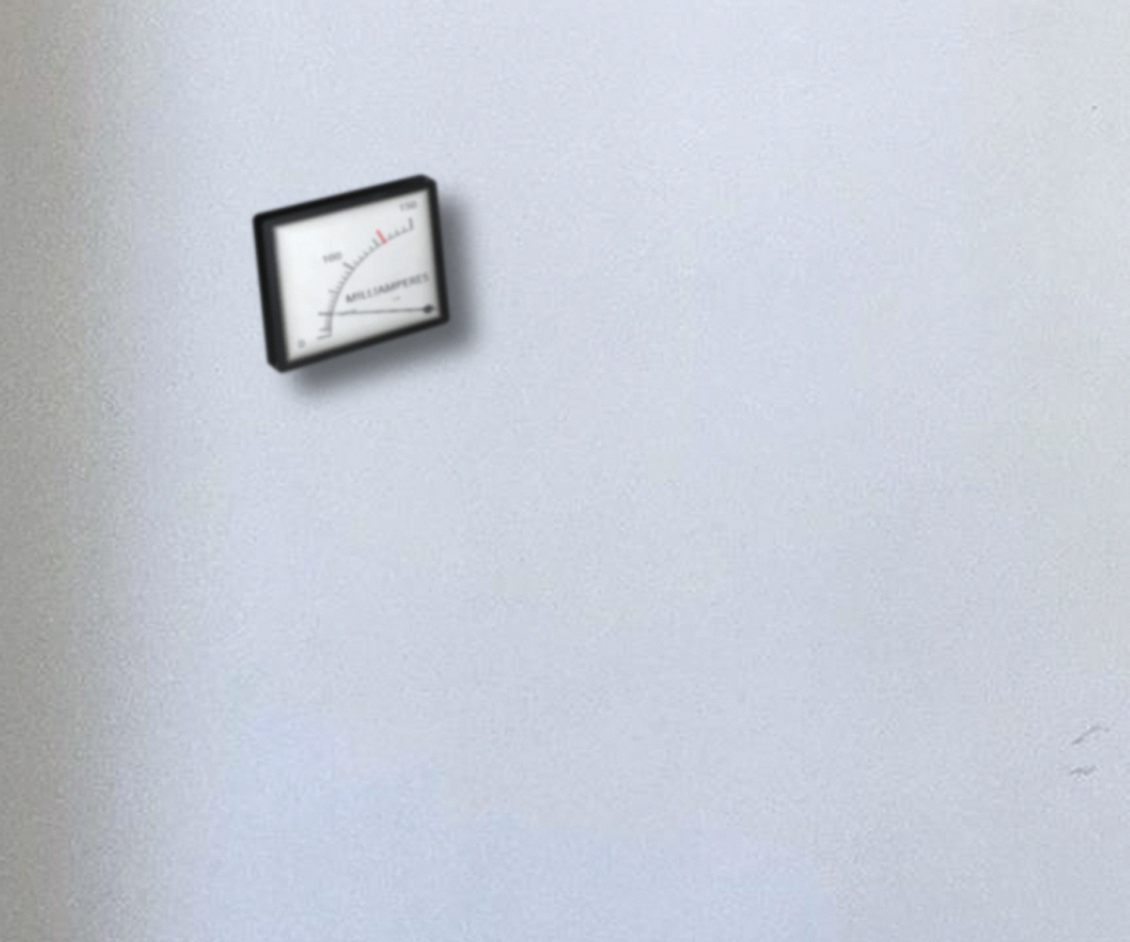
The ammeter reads mA 50
